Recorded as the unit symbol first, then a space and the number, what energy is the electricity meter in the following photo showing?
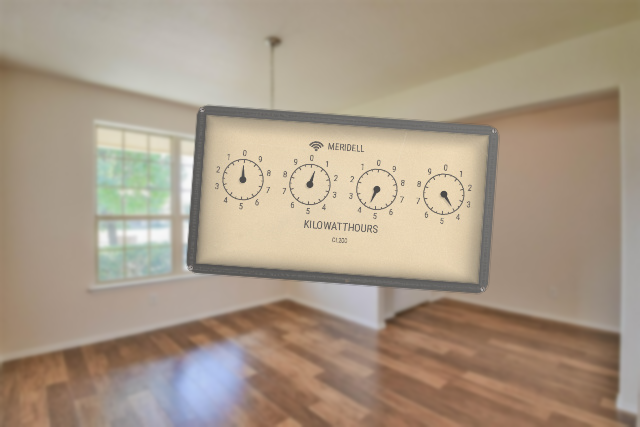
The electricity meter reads kWh 44
